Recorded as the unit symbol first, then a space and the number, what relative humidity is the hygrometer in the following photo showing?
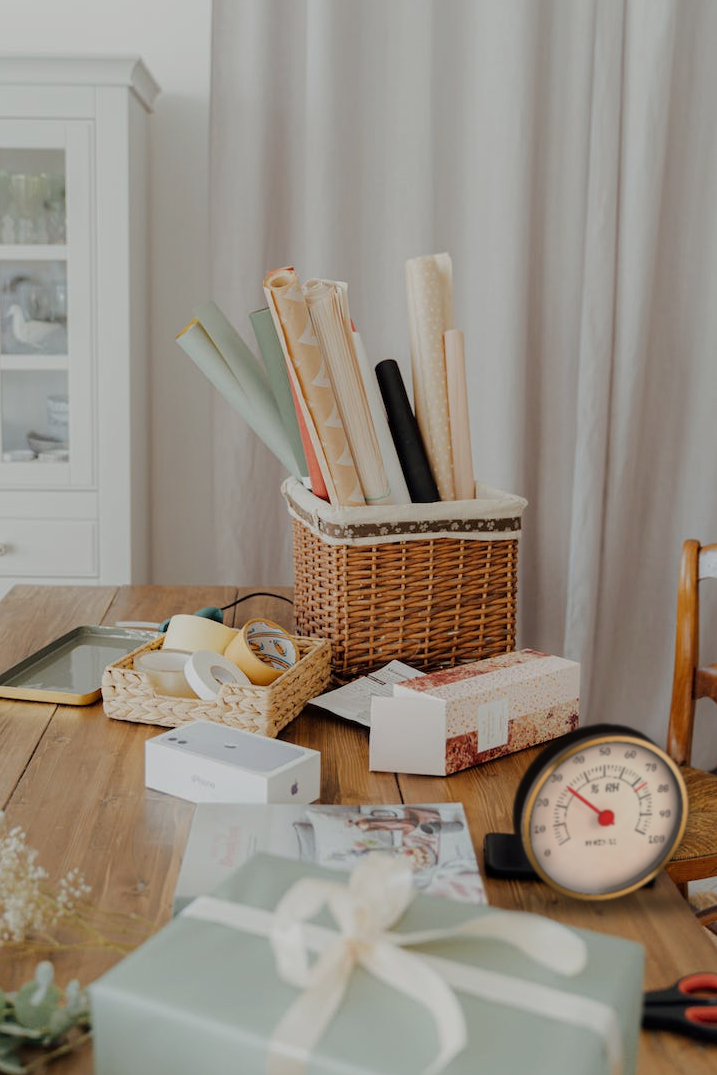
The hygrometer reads % 30
